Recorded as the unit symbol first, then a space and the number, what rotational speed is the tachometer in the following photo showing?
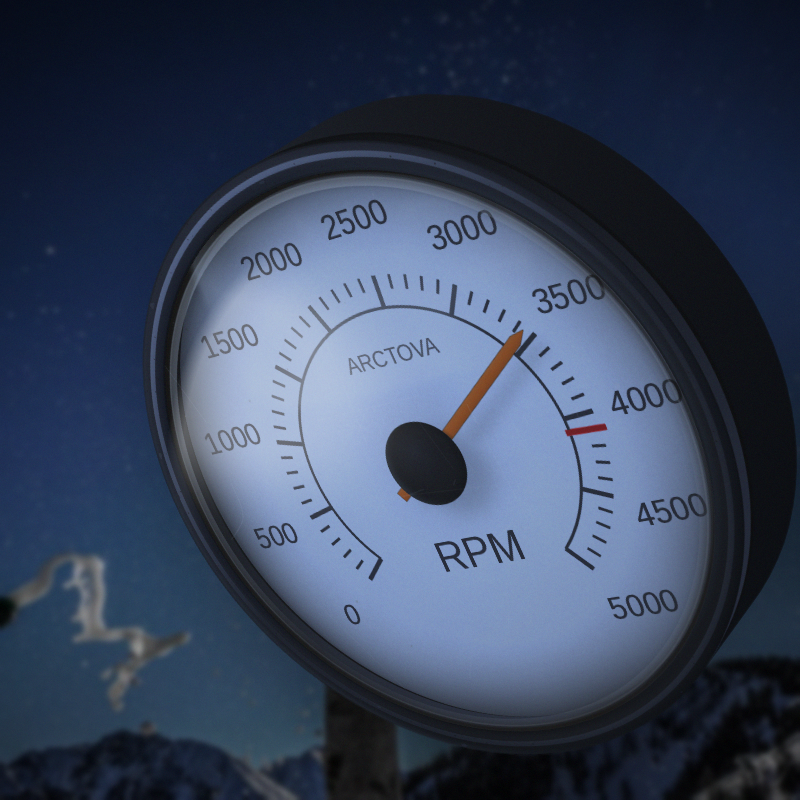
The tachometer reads rpm 3450
